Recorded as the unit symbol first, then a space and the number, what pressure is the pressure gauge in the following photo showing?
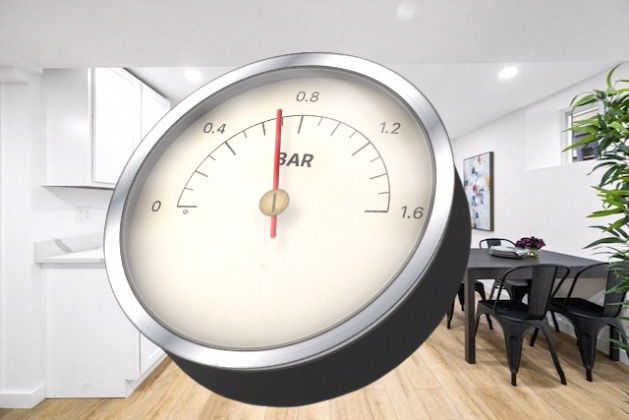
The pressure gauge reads bar 0.7
